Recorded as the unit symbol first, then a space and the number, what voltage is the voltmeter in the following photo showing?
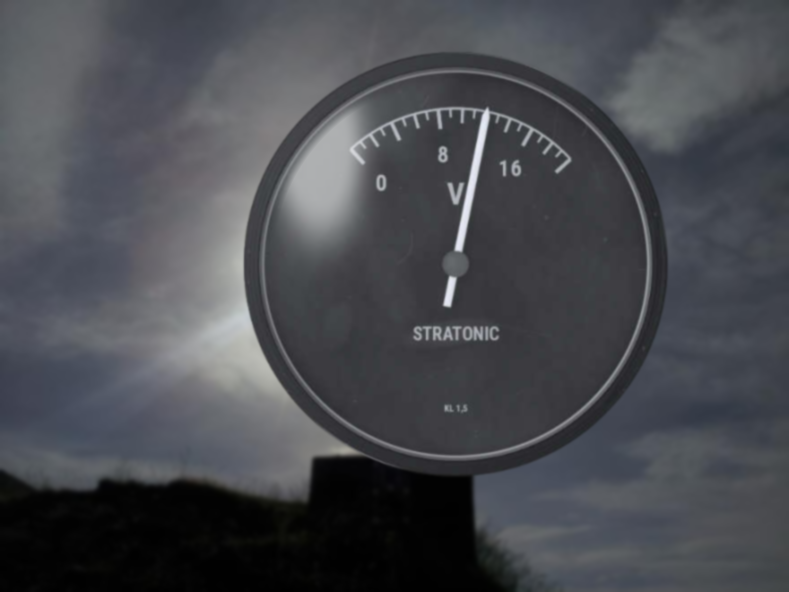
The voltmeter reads V 12
